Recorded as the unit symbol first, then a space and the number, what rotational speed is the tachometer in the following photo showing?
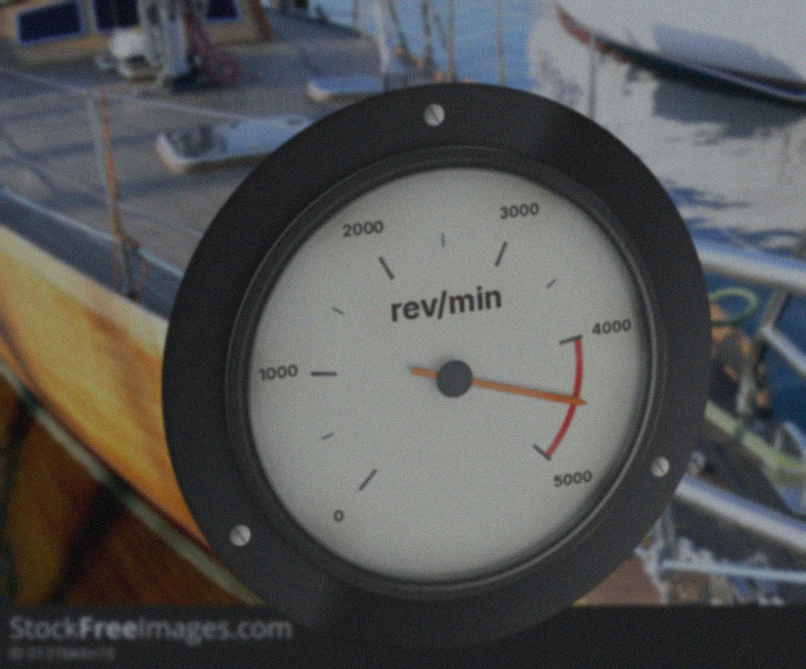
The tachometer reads rpm 4500
